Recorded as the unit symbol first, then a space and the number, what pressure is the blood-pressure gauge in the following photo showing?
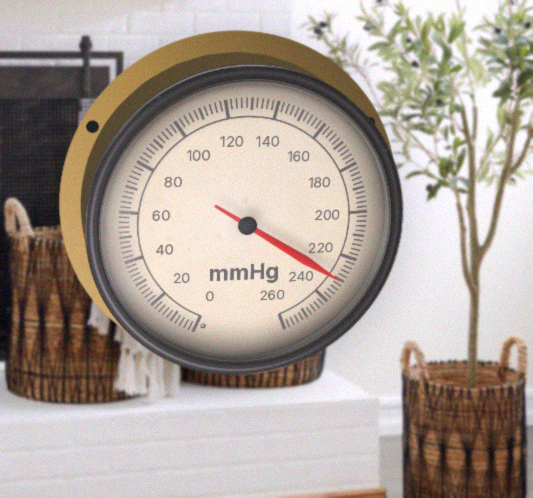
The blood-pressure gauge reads mmHg 230
